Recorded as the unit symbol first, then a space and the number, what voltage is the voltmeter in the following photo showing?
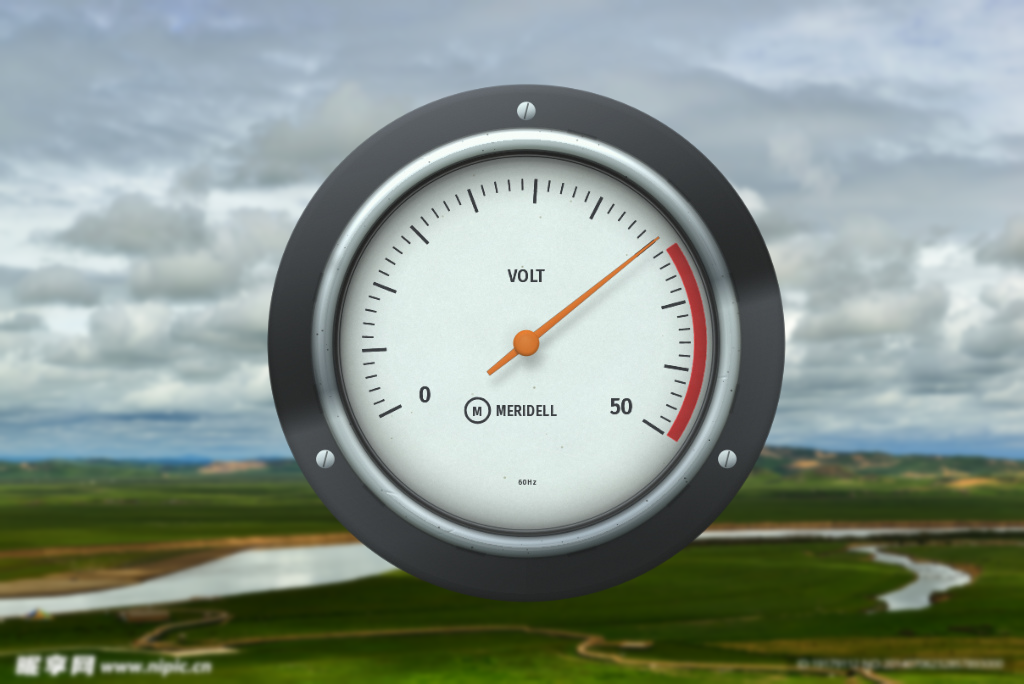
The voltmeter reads V 35
